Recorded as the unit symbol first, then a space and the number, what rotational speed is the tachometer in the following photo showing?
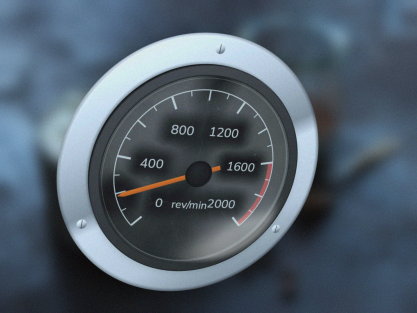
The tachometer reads rpm 200
